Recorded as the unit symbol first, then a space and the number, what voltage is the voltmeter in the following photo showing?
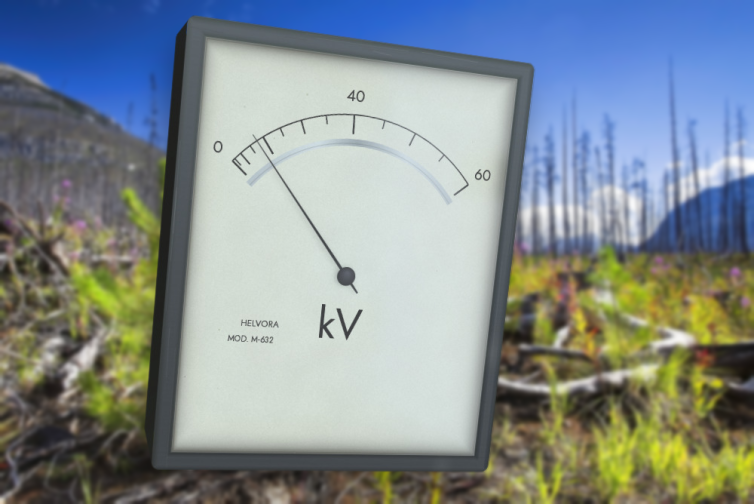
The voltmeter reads kV 17.5
